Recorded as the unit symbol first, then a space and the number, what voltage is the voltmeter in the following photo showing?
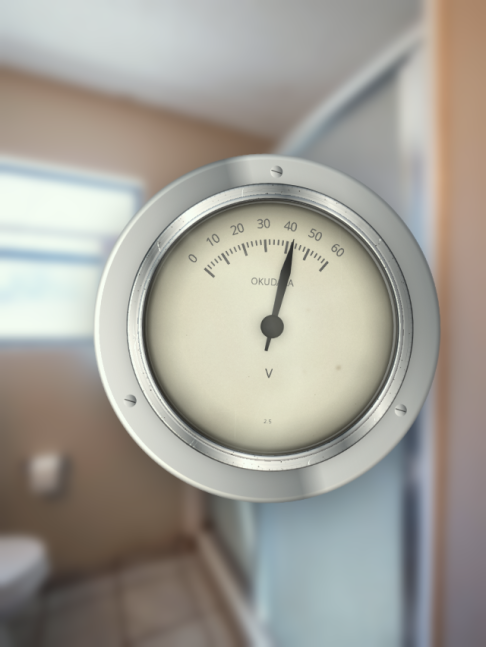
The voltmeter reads V 42
